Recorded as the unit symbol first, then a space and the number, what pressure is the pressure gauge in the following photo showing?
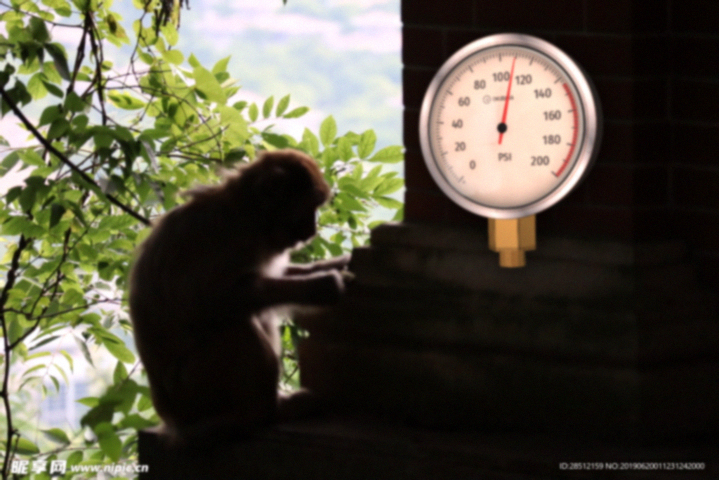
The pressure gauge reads psi 110
